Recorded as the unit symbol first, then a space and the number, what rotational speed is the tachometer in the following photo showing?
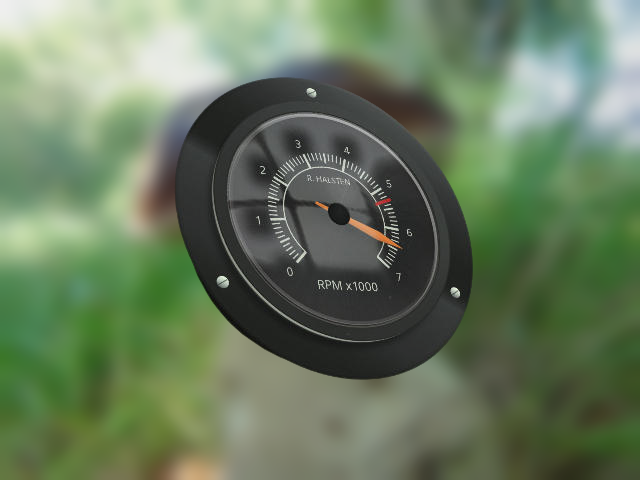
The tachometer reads rpm 6500
